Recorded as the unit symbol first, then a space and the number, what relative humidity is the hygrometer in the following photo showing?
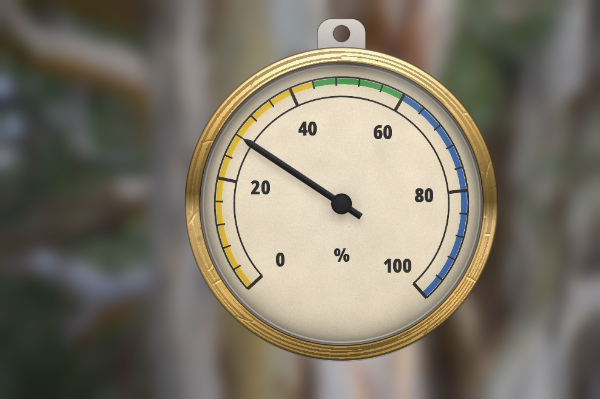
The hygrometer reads % 28
